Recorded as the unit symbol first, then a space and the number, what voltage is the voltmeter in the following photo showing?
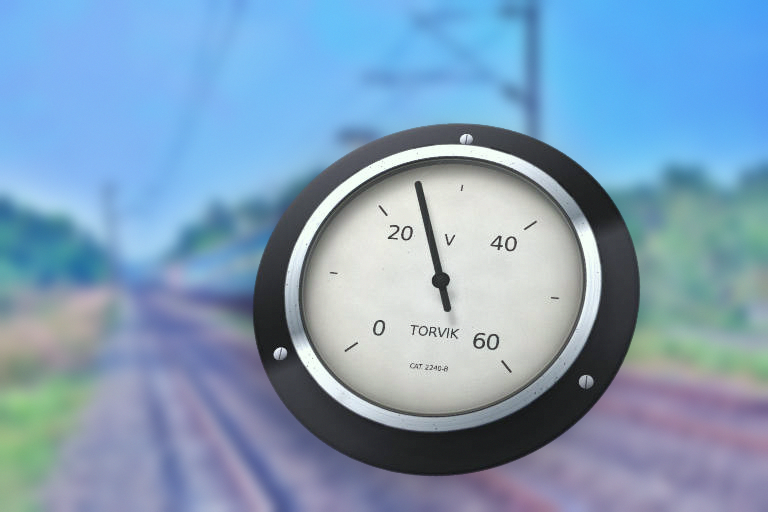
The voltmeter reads V 25
